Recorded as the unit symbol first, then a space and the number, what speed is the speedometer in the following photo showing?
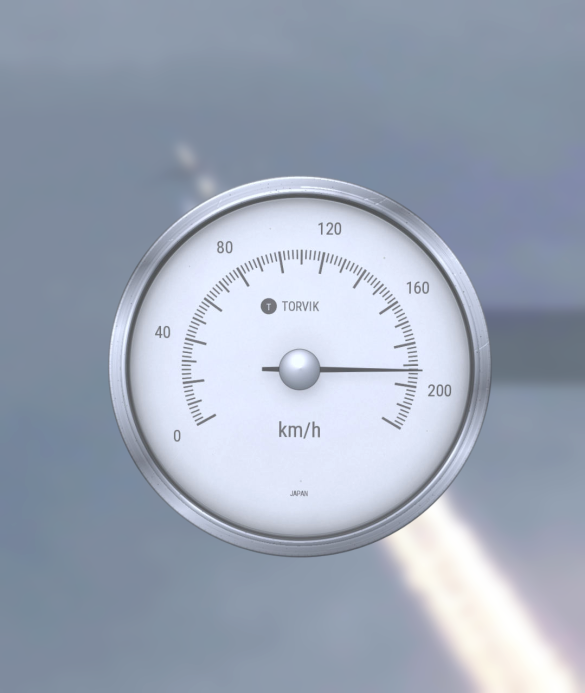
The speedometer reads km/h 192
